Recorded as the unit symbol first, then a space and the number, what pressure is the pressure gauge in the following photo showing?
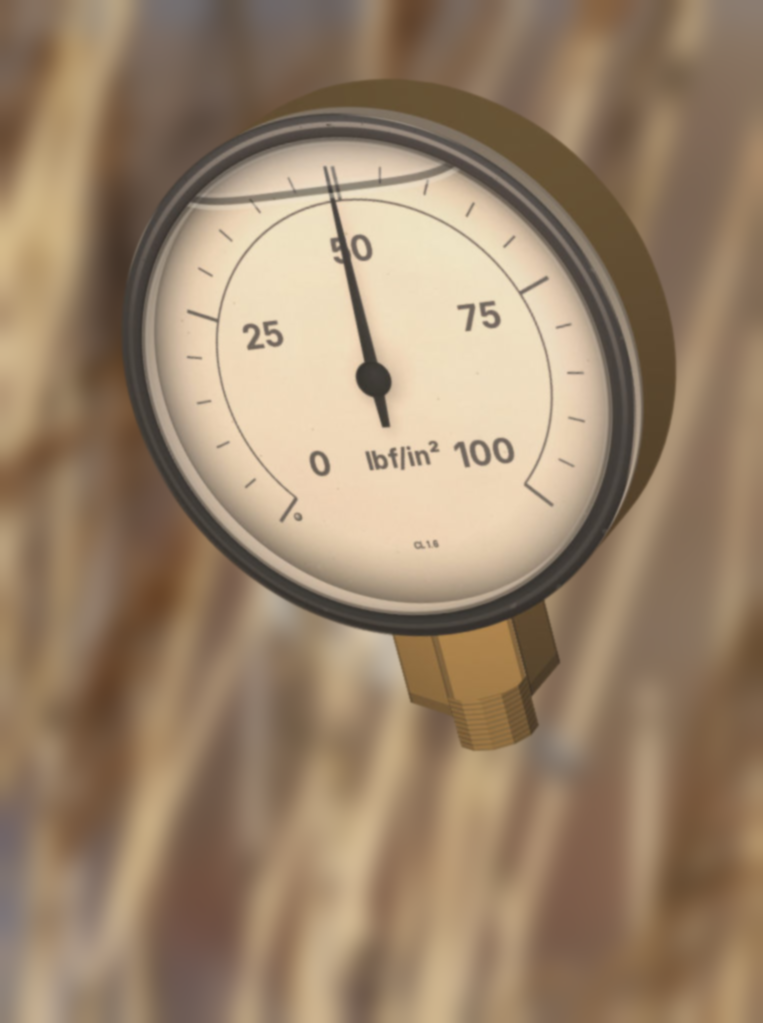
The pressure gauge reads psi 50
